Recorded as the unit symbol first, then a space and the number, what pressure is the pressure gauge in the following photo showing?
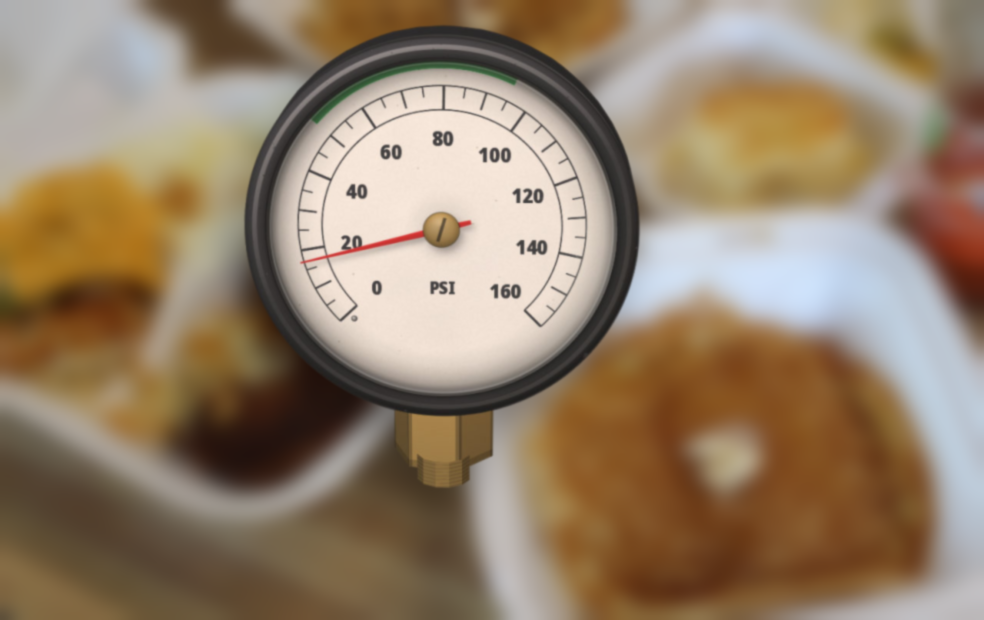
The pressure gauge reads psi 17.5
